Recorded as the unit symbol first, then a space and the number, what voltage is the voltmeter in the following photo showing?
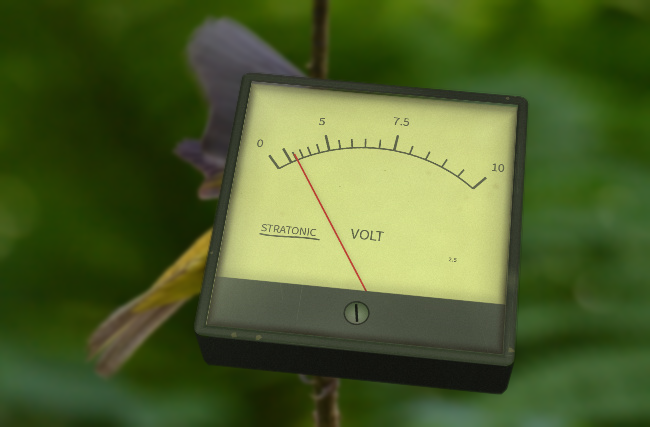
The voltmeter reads V 3
